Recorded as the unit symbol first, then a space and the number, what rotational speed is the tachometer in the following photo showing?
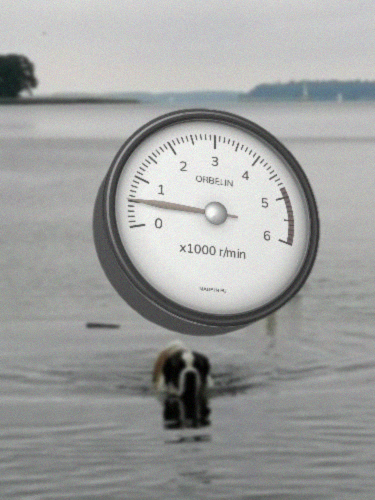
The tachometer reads rpm 500
